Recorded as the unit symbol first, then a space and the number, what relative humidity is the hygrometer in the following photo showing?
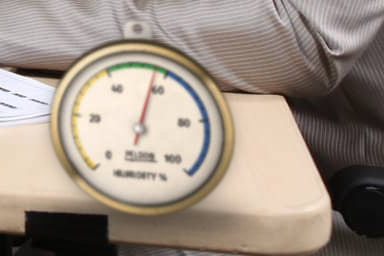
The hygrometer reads % 56
